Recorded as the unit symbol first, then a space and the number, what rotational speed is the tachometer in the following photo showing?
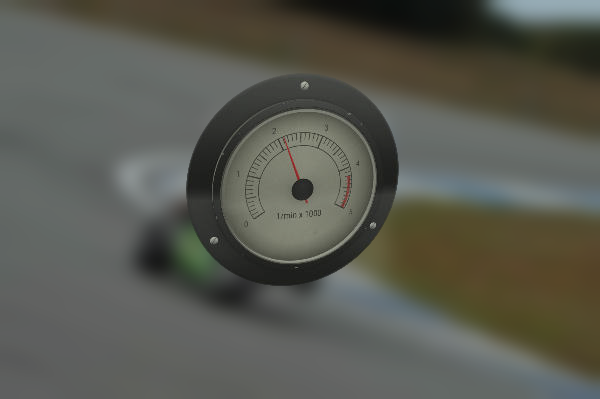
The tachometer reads rpm 2100
